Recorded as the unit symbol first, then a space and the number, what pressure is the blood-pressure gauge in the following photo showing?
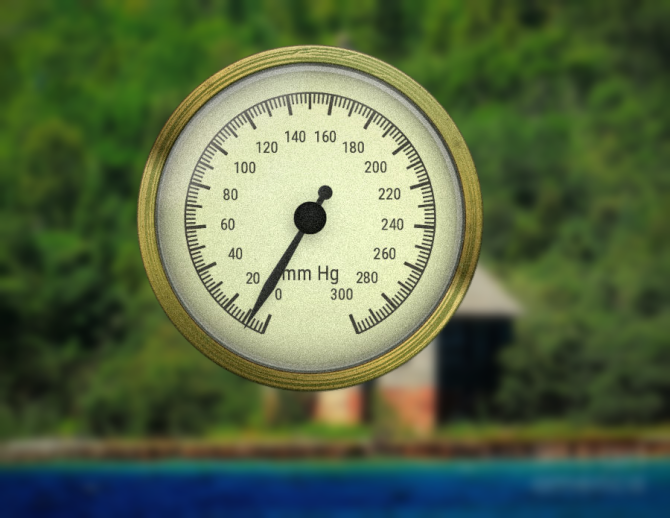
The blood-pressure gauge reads mmHg 8
